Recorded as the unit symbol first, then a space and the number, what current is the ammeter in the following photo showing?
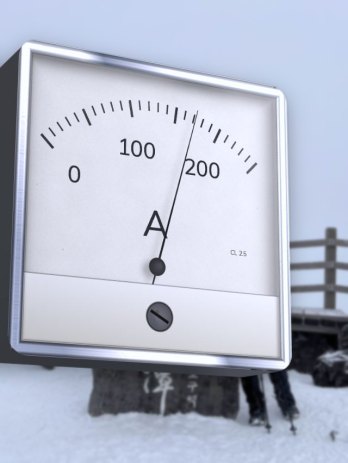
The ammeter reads A 170
